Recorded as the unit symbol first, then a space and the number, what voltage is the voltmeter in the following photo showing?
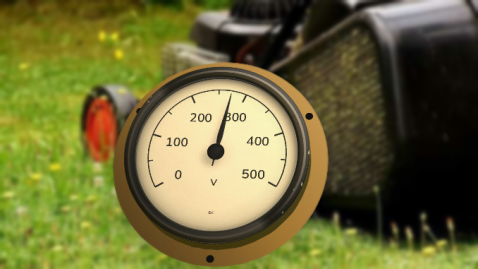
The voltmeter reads V 275
